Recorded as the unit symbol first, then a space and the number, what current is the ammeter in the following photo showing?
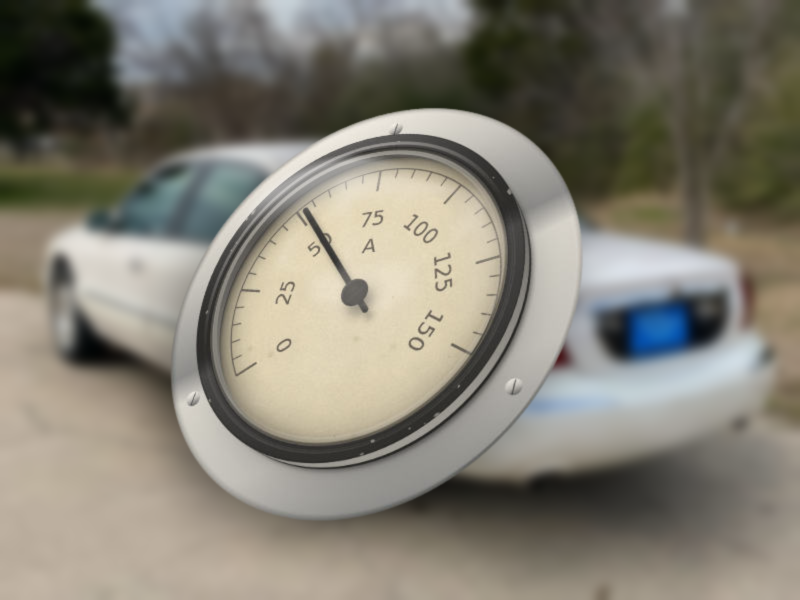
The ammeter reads A 52.5
